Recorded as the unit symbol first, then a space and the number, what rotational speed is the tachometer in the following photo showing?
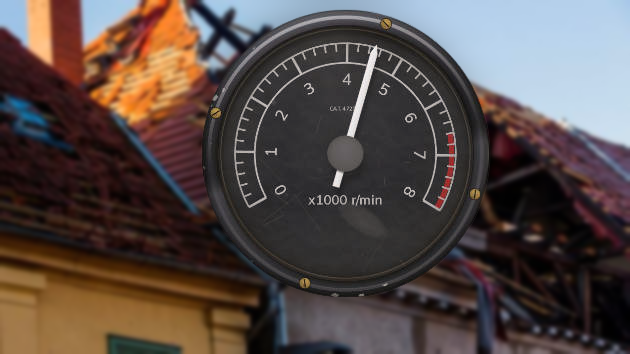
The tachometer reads rpm 4500
